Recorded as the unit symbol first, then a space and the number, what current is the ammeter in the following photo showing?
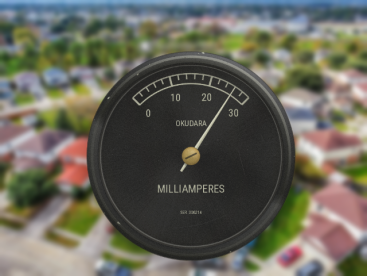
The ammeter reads mA 26
